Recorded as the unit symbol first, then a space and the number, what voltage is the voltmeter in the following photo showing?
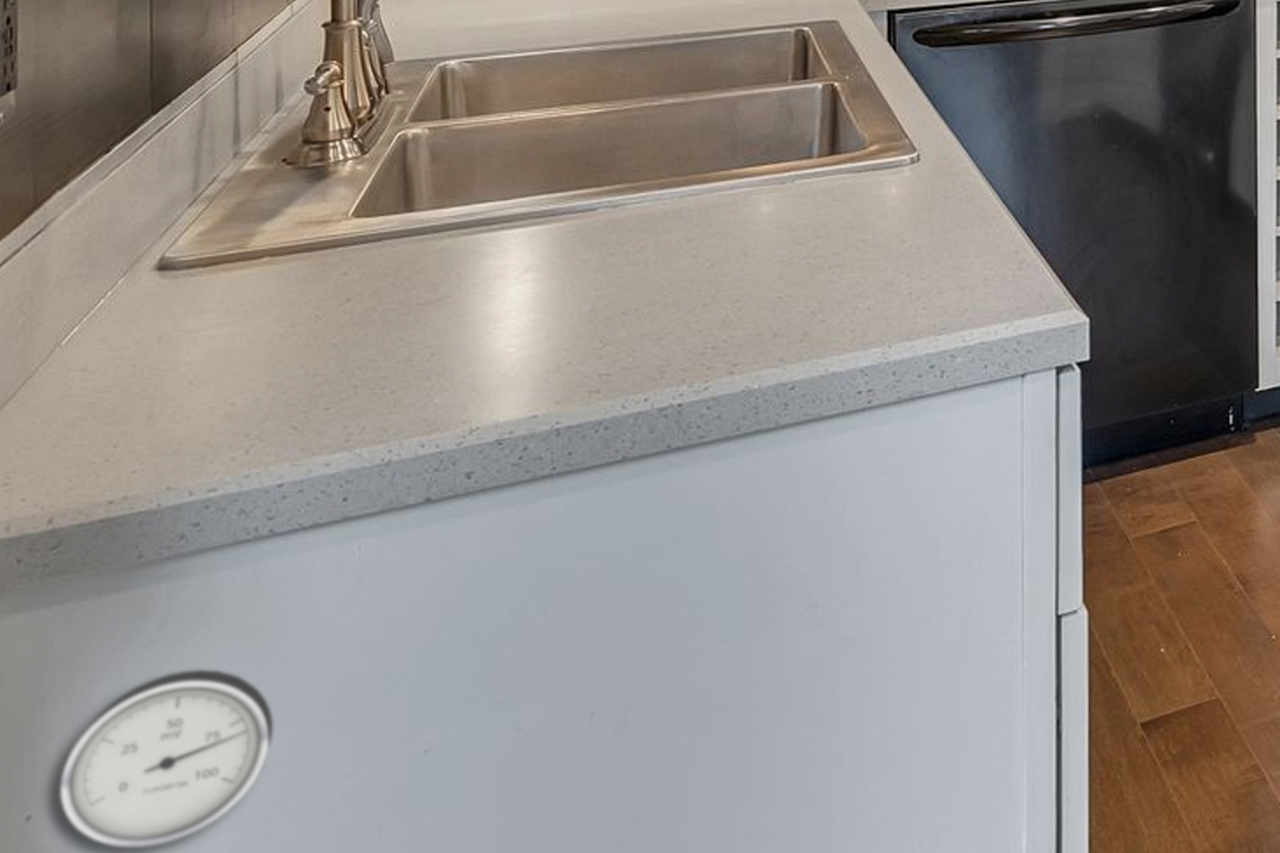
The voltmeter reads mV 80
